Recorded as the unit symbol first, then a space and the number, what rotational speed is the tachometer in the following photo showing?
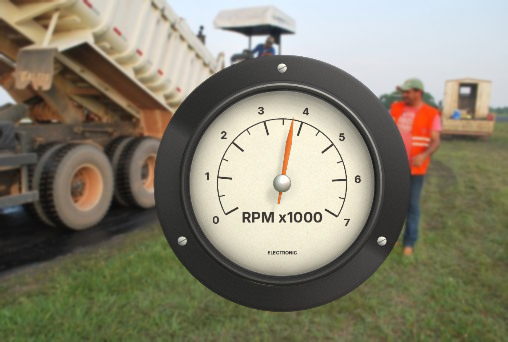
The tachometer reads rpm 3750
